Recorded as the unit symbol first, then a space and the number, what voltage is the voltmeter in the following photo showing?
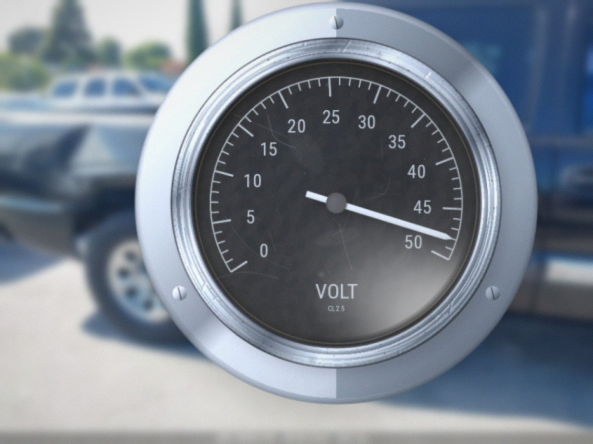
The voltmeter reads V 48
